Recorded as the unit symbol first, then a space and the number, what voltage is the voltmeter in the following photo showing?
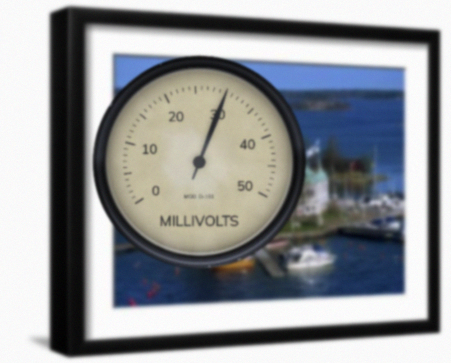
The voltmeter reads mV 30
